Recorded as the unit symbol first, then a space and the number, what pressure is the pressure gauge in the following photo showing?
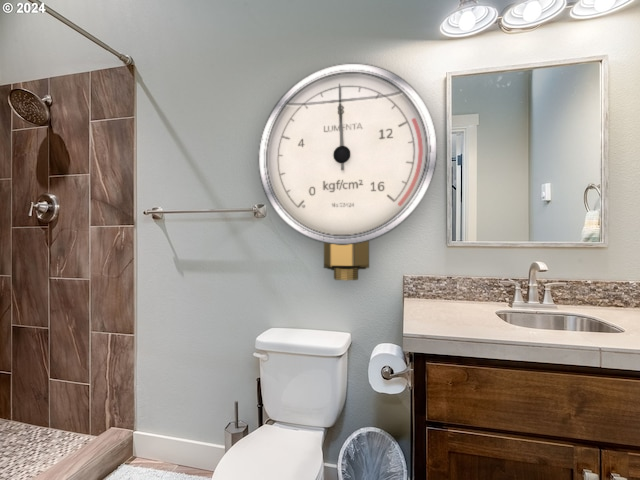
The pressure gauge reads kg/cm² 8
